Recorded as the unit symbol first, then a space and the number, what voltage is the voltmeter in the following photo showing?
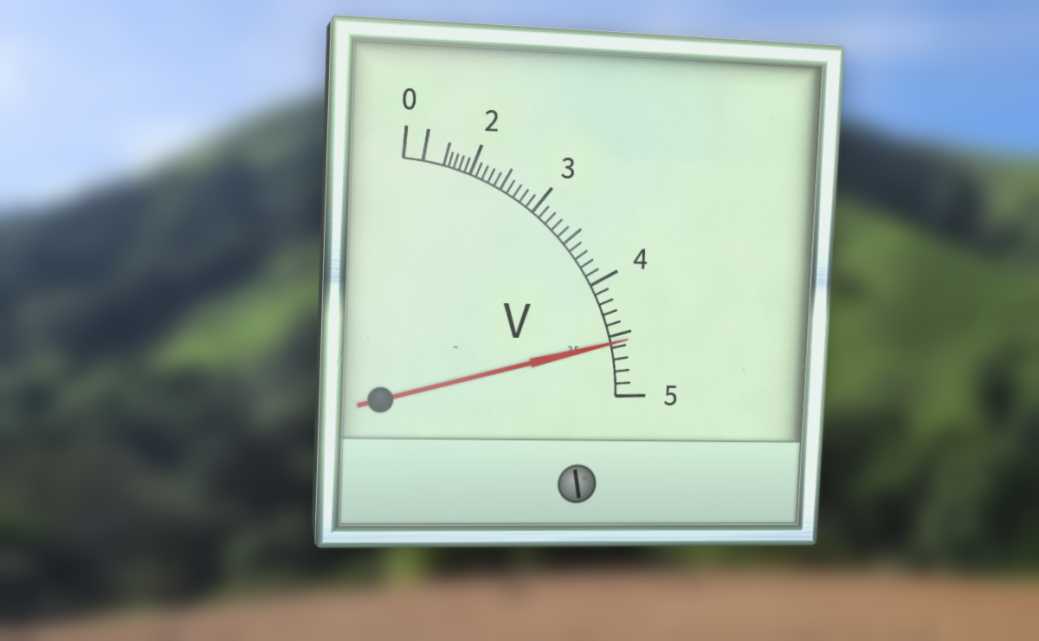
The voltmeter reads V 4.55
